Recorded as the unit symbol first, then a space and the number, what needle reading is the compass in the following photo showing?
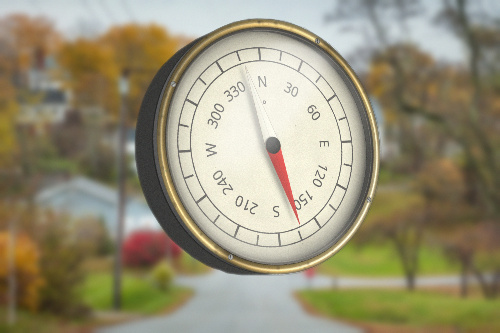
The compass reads ° 165
